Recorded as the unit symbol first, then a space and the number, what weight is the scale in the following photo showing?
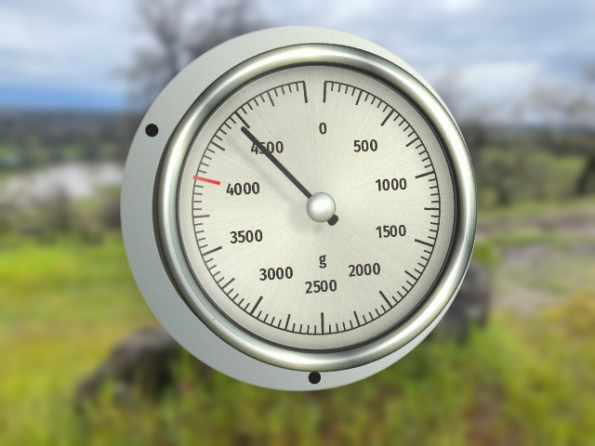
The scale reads g 4450
